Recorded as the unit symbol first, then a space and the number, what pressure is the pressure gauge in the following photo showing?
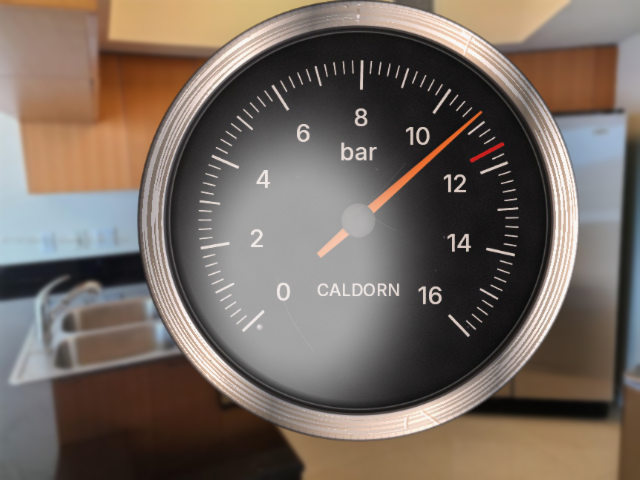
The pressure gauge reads bar 10.8
